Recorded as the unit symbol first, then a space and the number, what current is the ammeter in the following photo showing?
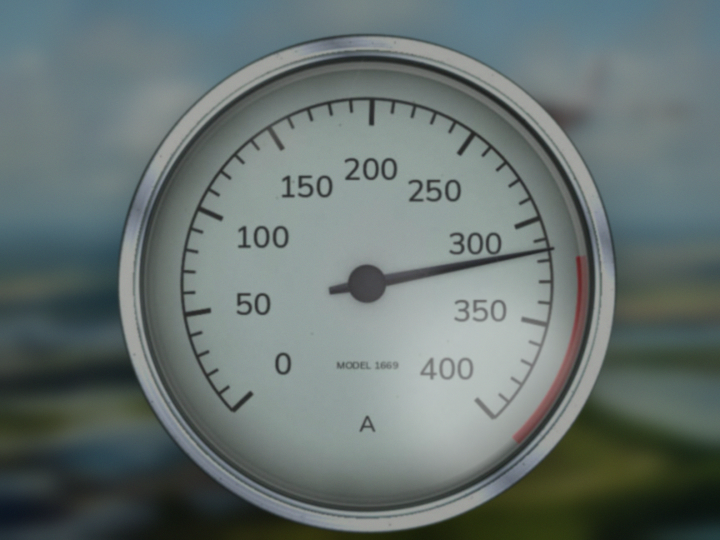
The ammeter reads A 315
